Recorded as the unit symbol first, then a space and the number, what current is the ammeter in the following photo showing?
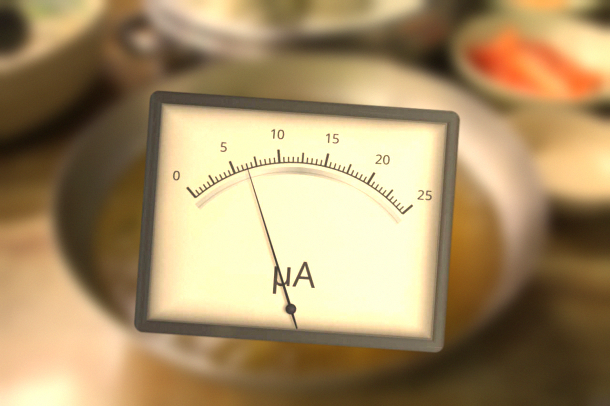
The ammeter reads µA 6.5
